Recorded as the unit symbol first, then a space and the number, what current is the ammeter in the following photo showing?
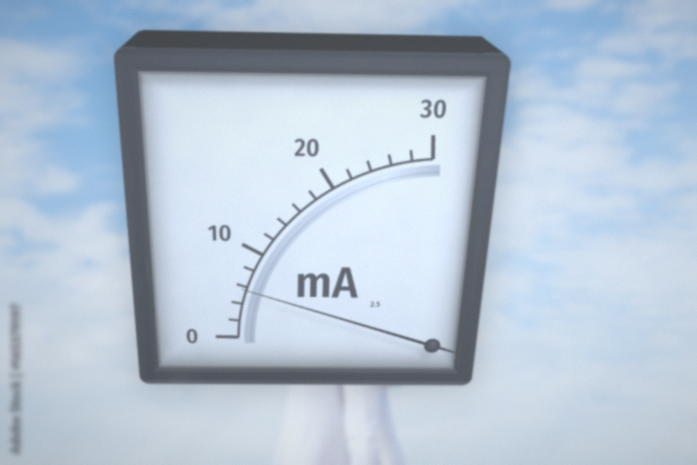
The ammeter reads mA 6
